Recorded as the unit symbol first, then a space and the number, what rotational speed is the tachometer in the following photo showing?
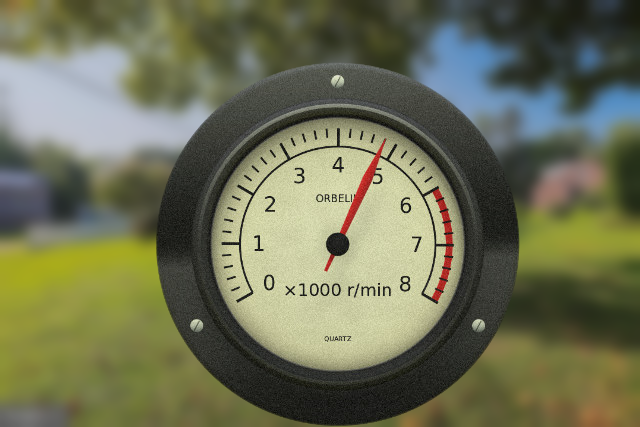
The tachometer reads rpm 4800
